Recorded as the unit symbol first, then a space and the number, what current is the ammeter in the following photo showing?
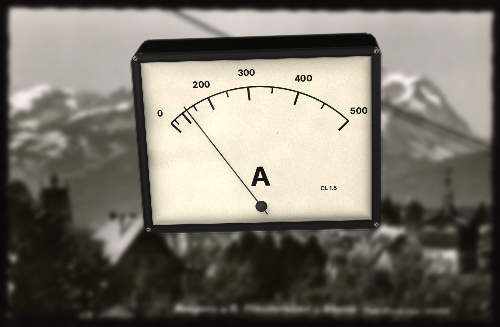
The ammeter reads A 125
